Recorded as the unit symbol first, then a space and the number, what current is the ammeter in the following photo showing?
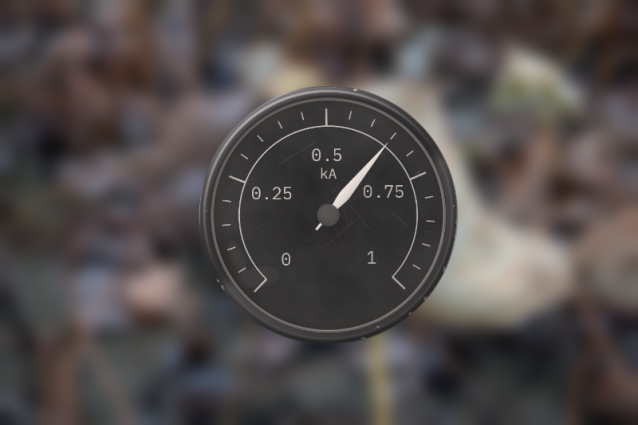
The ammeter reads kA 0.65
